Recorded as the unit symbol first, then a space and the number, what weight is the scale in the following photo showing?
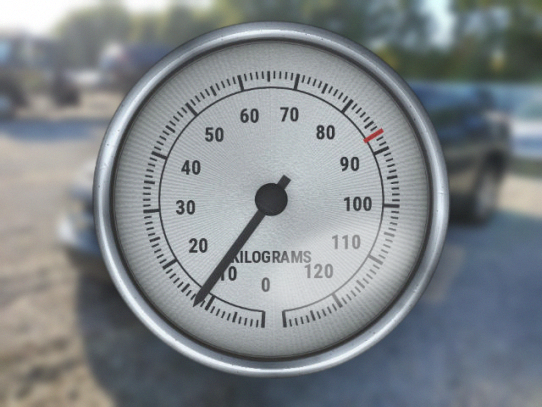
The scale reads kg 12
